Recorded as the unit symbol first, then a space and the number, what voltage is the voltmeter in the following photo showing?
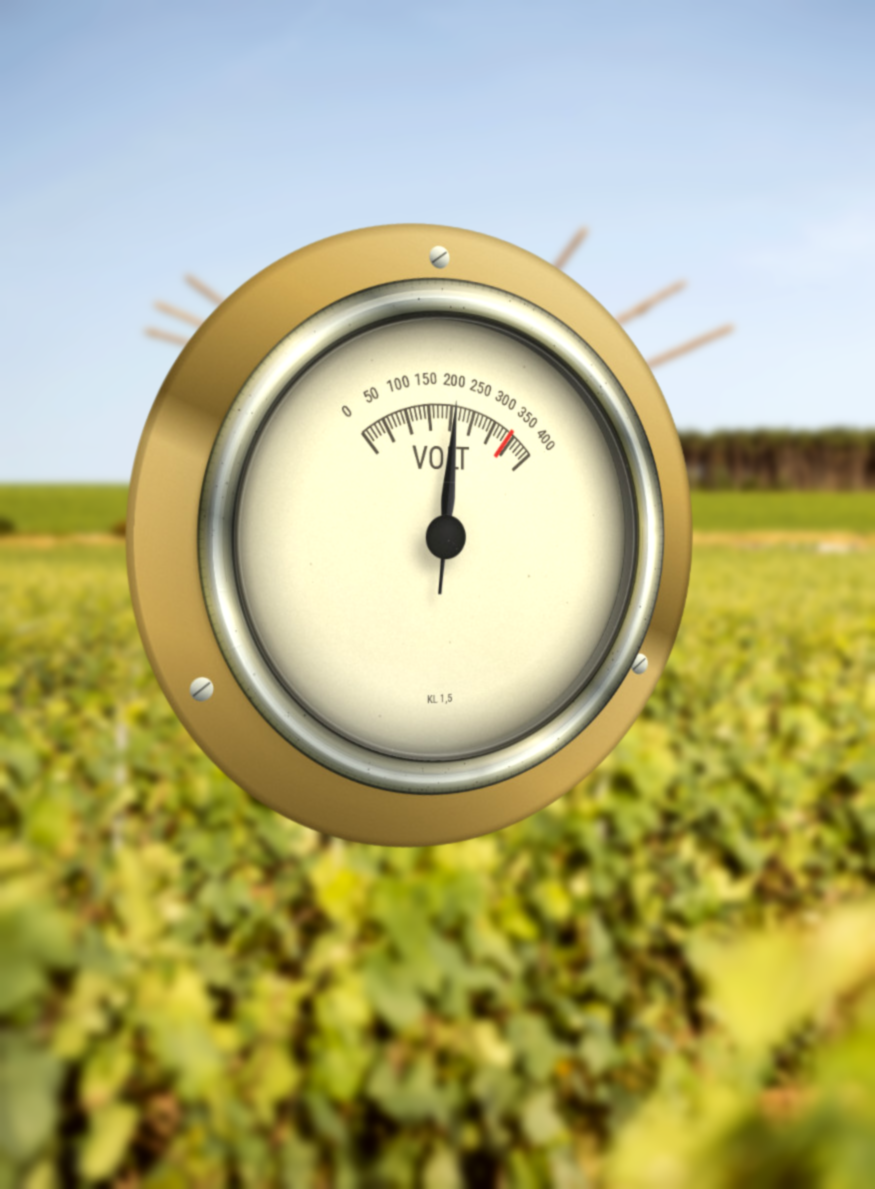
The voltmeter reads V 200
